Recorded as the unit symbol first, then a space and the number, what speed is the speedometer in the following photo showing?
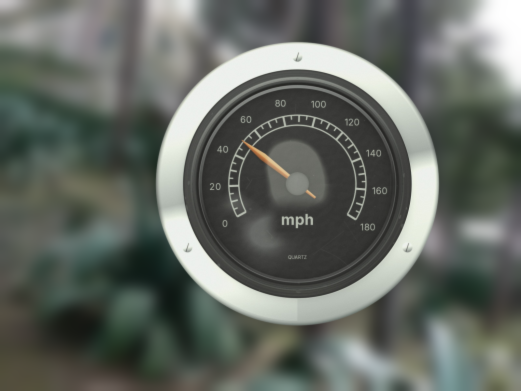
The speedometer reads mph 50
